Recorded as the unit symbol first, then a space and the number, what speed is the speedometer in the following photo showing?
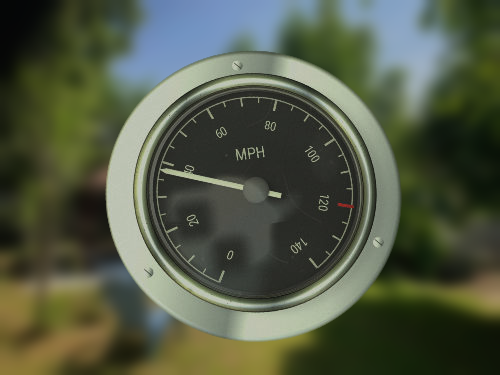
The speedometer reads mph 37.5
